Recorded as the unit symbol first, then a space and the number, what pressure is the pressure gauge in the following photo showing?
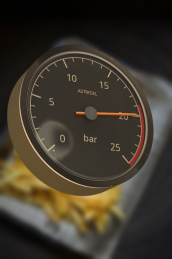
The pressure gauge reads bar 20
